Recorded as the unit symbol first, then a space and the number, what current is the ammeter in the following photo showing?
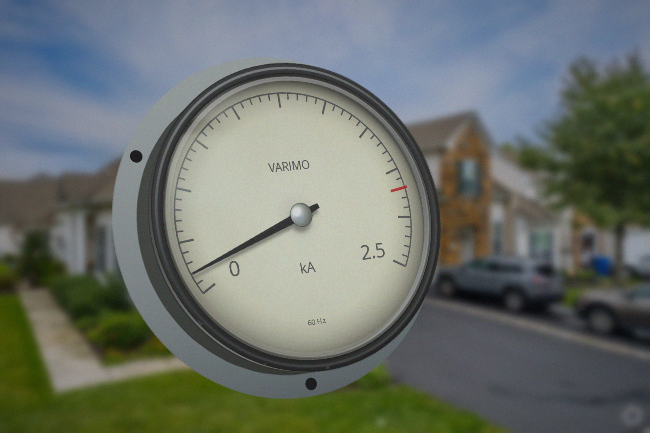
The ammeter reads kA 0.1
